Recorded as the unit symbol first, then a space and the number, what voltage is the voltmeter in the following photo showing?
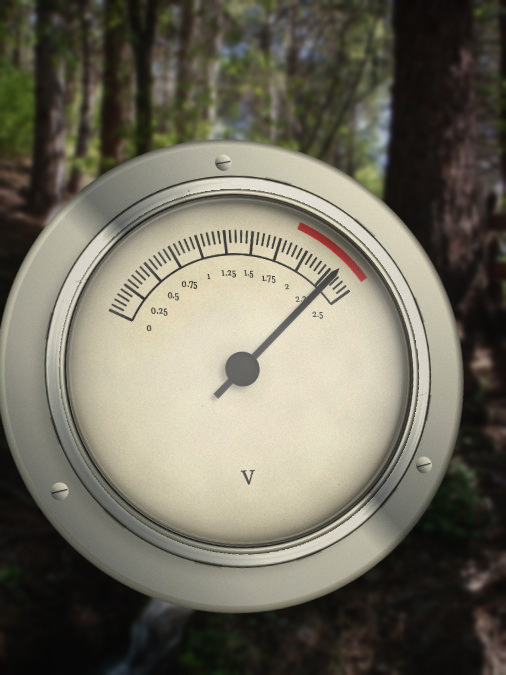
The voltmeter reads V 2.3
